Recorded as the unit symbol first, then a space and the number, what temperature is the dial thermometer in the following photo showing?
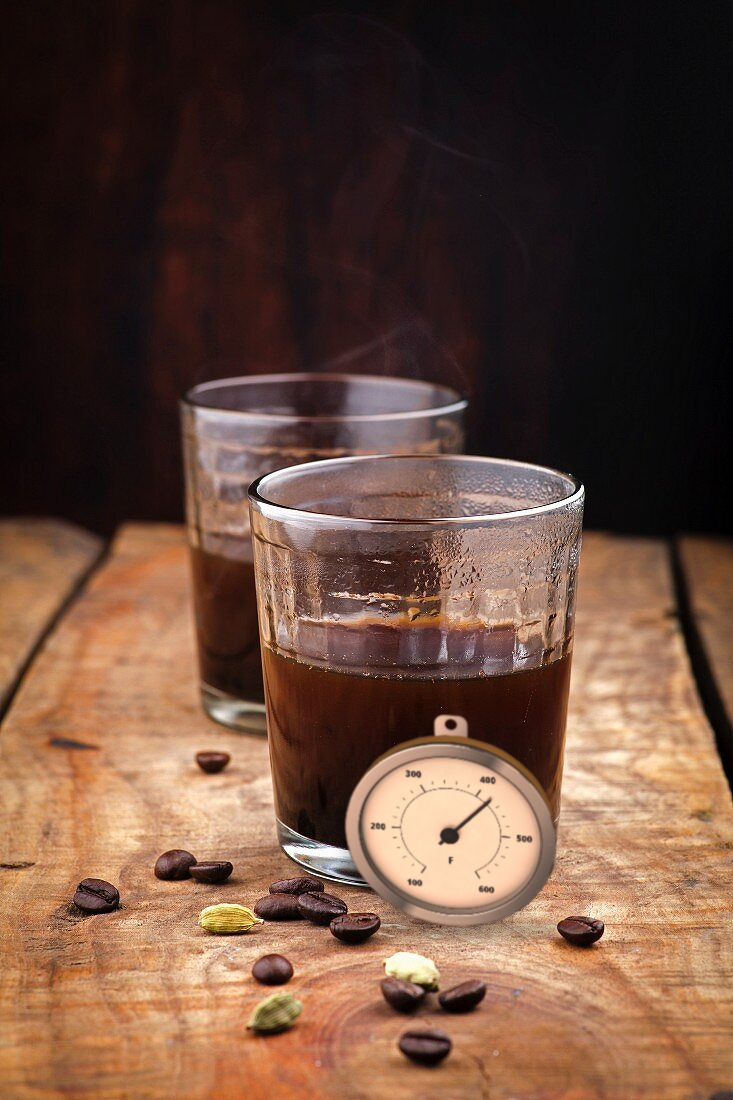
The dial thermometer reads °F 420
